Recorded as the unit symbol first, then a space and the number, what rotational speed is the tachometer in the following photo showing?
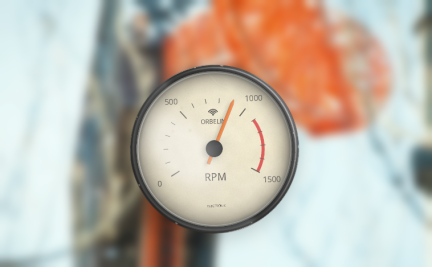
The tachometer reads rpm 900
